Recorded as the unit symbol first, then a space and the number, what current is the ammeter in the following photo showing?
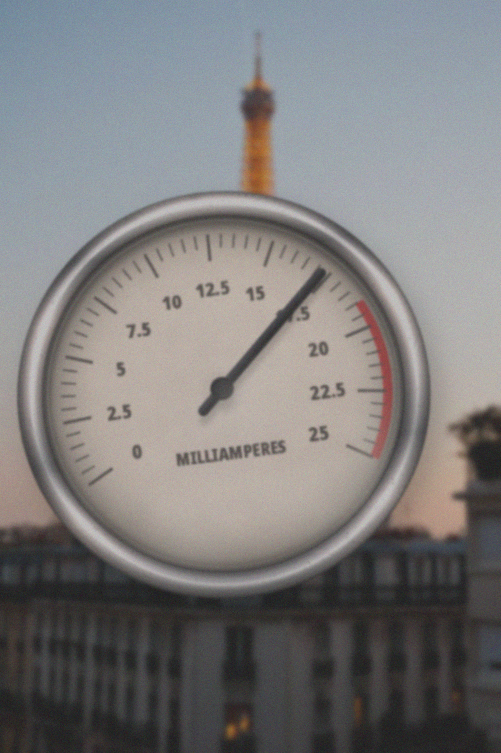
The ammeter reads mA 17.25
